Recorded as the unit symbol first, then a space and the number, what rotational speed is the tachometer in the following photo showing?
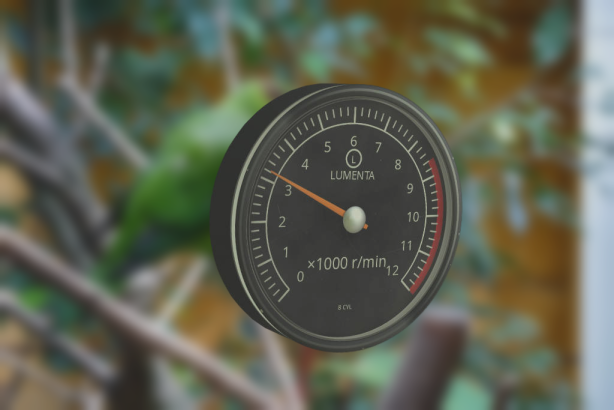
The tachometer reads rpm 3200
